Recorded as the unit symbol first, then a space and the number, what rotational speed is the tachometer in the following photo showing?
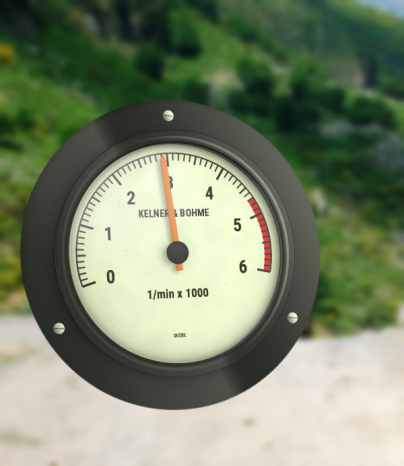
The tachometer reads rpm 2900
